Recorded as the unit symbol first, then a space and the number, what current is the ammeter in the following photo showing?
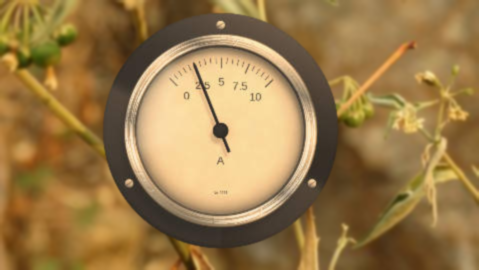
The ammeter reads A 2.5
